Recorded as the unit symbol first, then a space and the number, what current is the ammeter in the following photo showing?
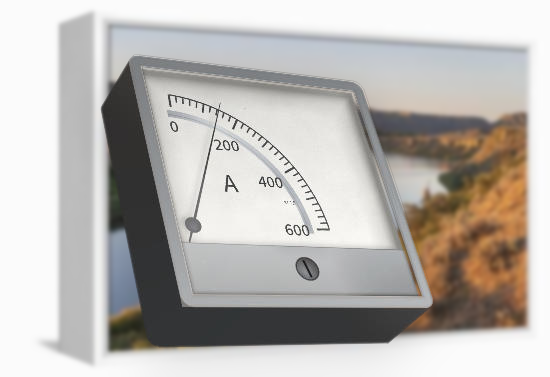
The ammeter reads A 140
